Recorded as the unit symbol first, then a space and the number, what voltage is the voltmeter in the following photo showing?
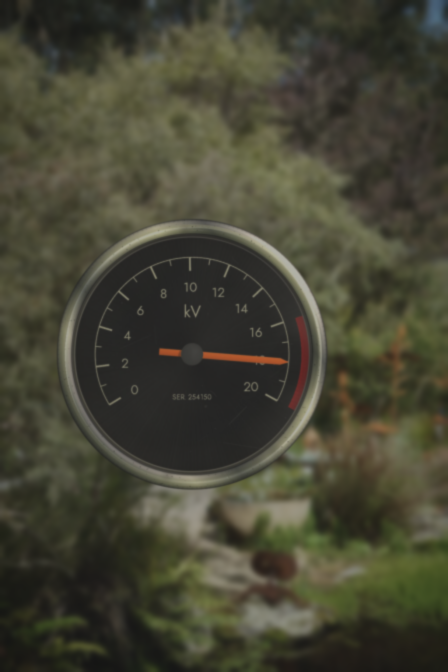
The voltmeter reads kV 18
